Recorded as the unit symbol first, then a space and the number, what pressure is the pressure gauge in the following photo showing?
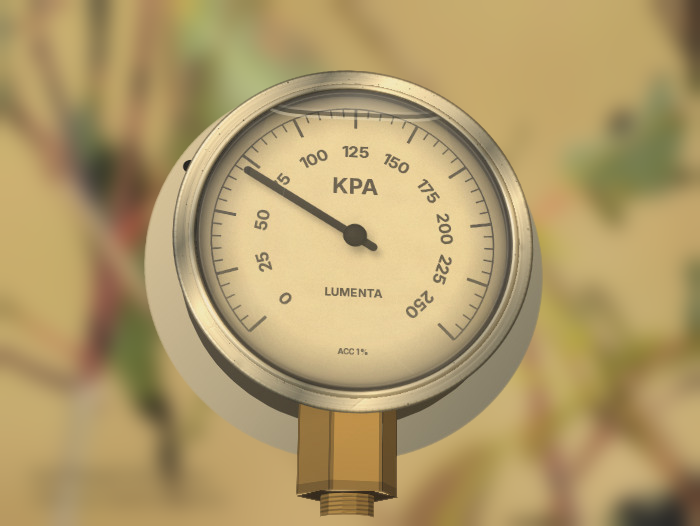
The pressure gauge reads kPa 70
